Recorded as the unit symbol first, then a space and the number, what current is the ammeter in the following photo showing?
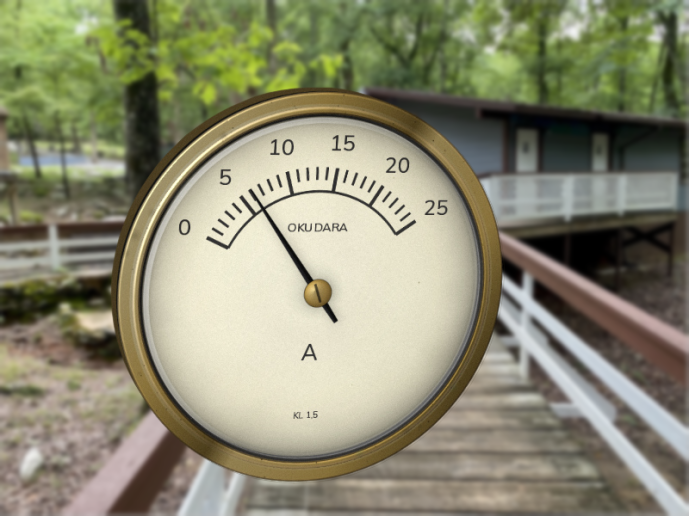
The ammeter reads A 6
